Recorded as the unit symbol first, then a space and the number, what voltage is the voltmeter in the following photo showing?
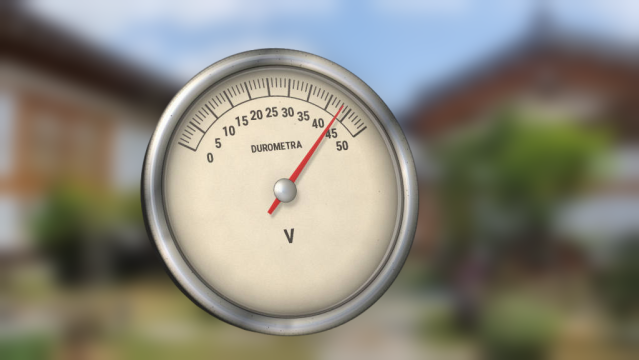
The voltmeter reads V 43
